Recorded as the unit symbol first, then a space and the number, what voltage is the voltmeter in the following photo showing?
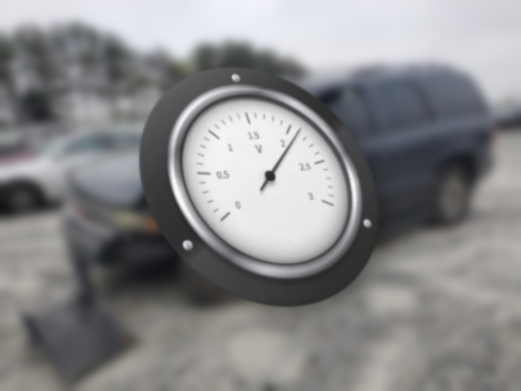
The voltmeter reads V 2.1
